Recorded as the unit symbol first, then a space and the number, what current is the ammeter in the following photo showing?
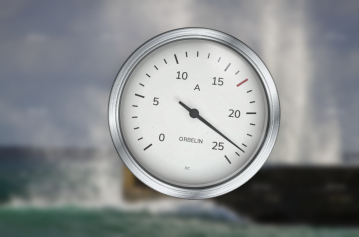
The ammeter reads A 23.5
